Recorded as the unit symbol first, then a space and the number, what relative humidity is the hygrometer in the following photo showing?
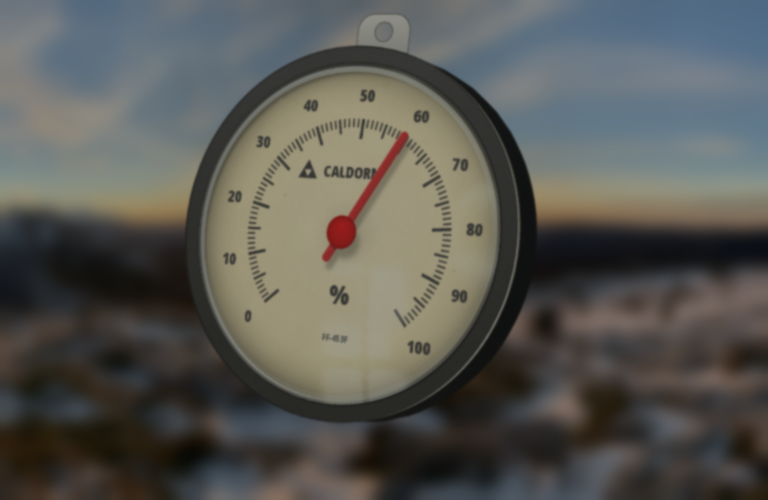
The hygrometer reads % 60
